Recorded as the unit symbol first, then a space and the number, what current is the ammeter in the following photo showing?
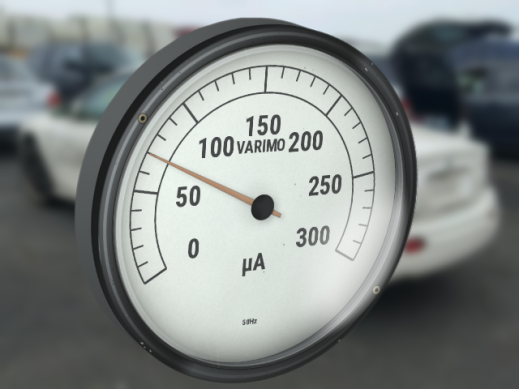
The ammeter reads µA 70
